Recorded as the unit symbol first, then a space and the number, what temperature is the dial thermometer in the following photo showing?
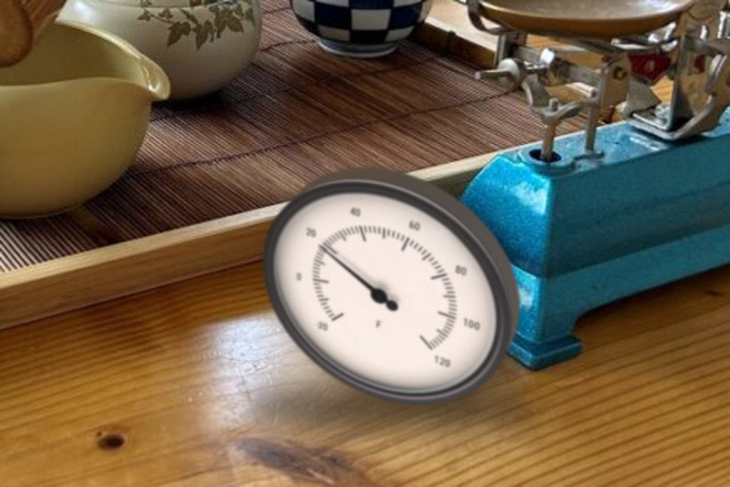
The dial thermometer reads °F 20
